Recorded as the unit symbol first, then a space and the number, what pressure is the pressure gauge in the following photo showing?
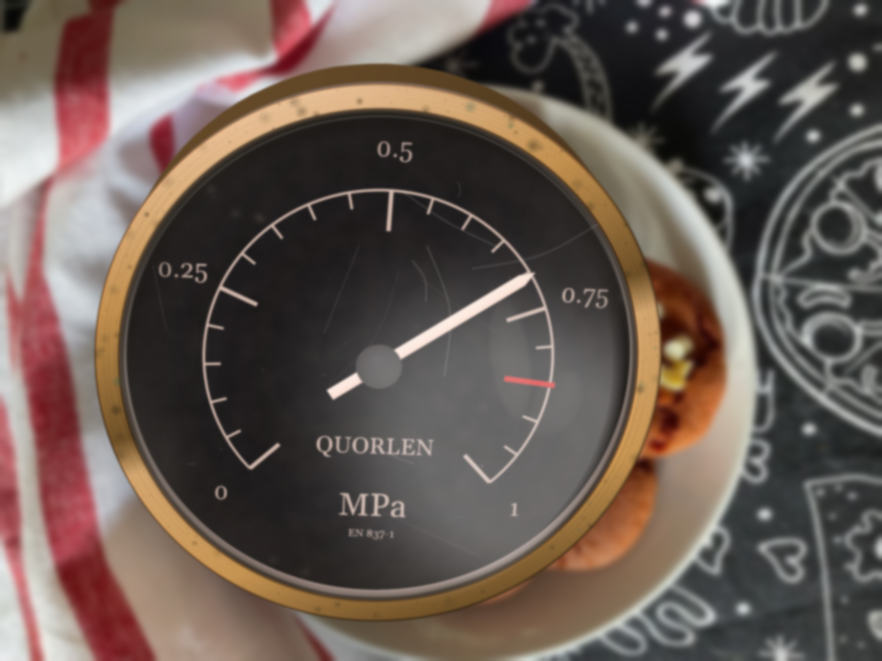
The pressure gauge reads MPa 0.7
